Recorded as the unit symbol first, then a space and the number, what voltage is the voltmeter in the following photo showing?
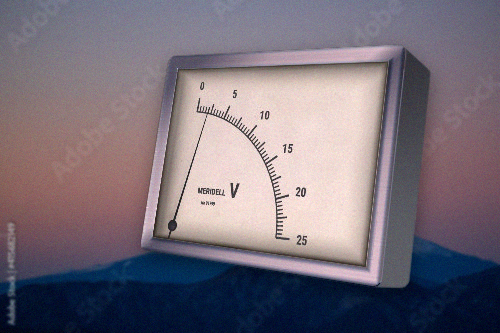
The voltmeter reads V 2.5
